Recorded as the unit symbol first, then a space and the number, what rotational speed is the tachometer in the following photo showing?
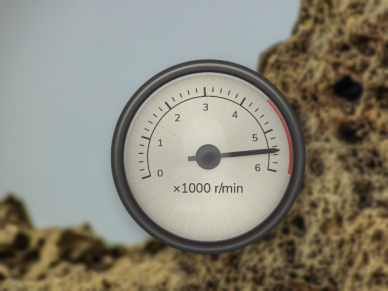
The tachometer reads rpm 5500
